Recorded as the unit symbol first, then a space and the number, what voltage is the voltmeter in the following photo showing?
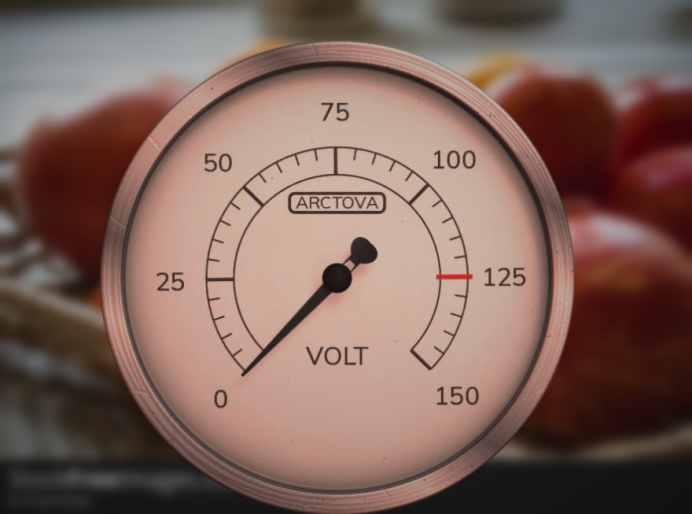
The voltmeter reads V 0
